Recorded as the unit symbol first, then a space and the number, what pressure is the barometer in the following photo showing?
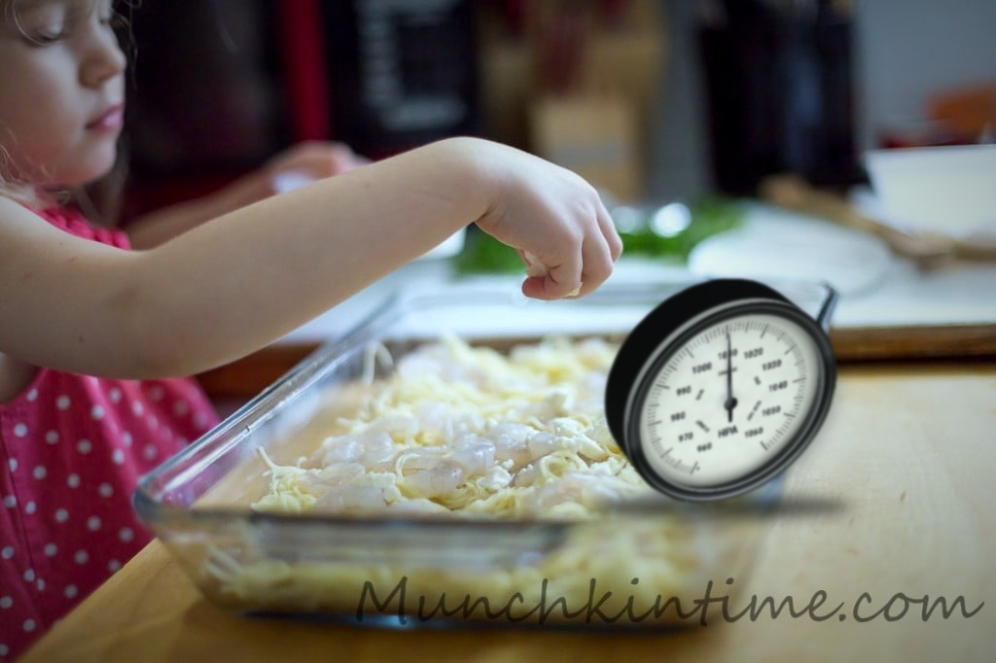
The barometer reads hPa 1010
